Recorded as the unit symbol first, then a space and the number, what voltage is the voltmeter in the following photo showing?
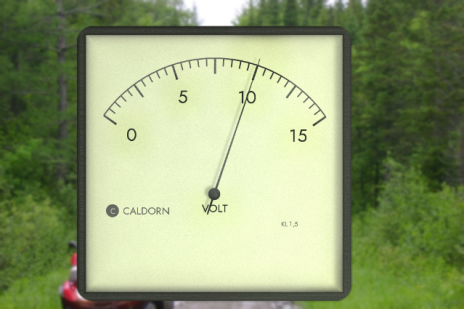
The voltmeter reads V 10
